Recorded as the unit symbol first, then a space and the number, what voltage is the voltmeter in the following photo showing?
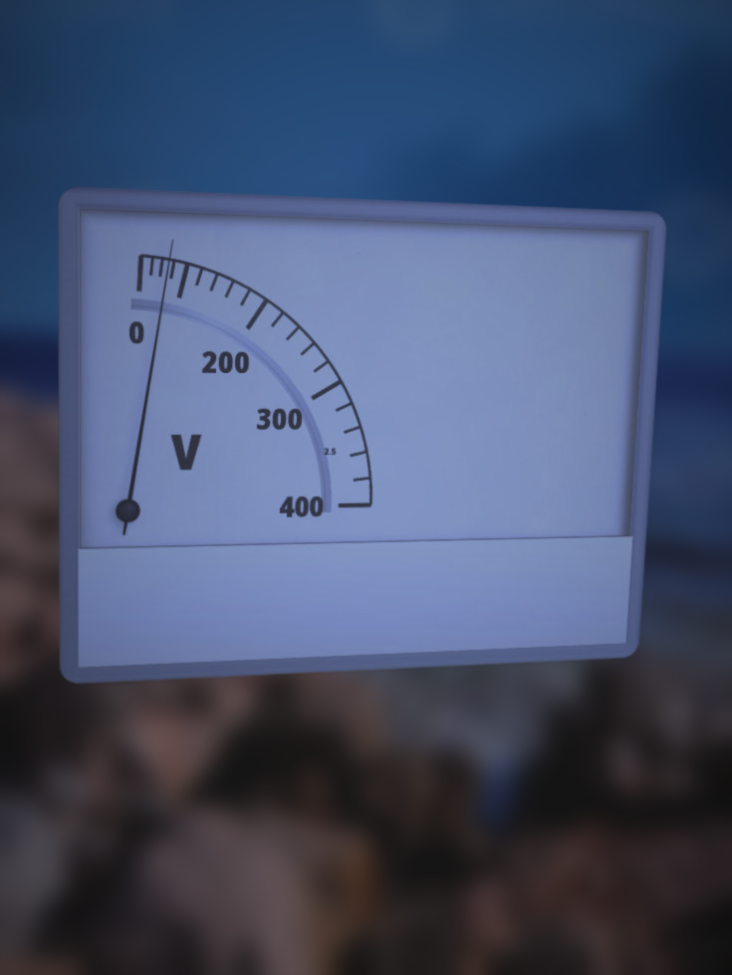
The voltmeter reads V 70
